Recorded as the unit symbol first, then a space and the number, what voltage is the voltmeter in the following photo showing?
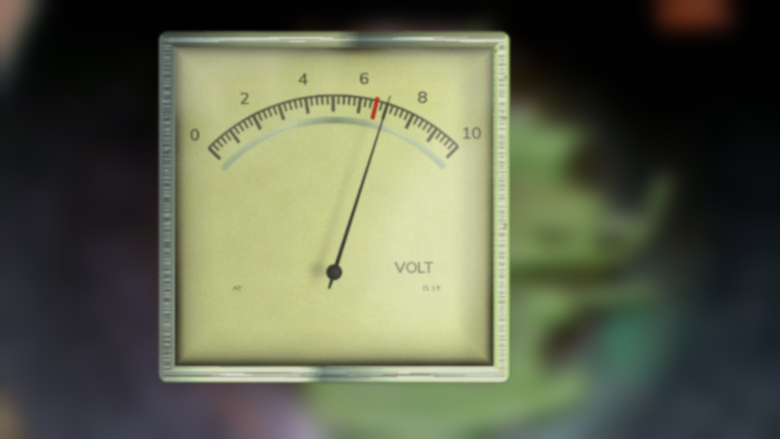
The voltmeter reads V 7
